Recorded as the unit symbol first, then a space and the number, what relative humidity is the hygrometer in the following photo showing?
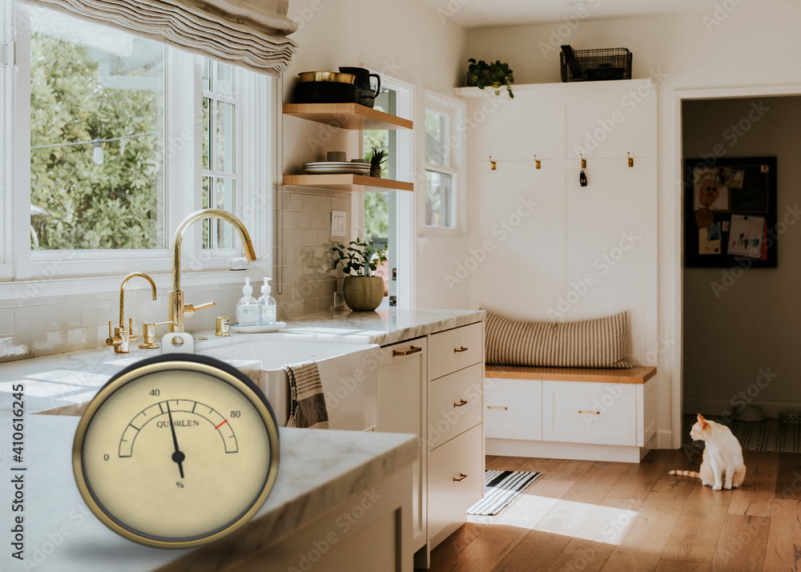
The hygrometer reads % 45
